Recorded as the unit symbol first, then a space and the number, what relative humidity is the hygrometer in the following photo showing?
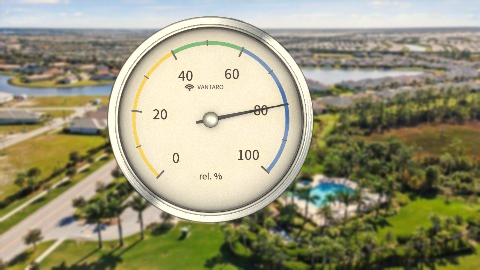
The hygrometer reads % 80
